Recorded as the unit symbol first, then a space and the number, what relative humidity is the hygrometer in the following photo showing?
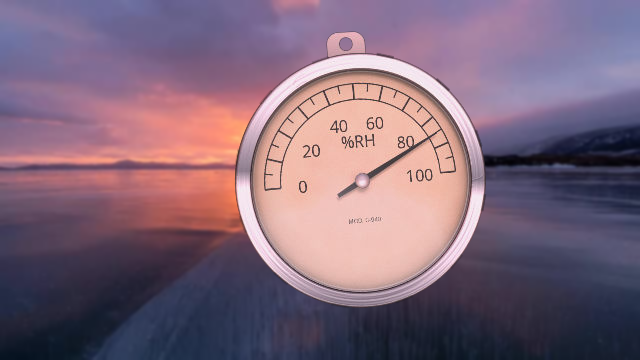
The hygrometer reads % 85
